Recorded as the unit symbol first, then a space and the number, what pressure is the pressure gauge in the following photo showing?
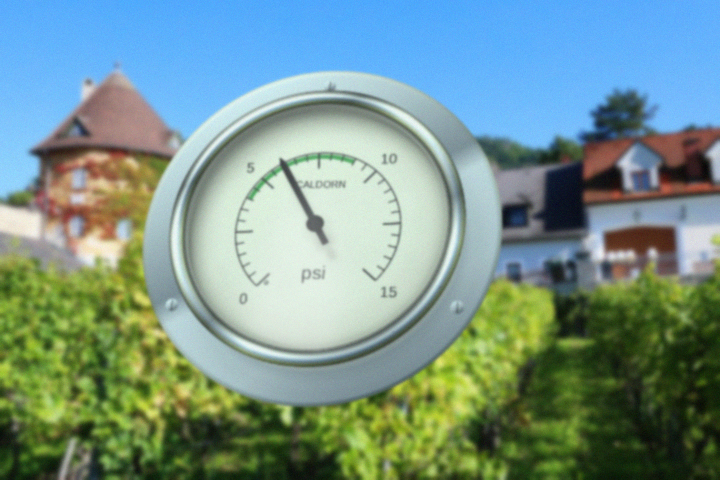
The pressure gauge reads psi 6
